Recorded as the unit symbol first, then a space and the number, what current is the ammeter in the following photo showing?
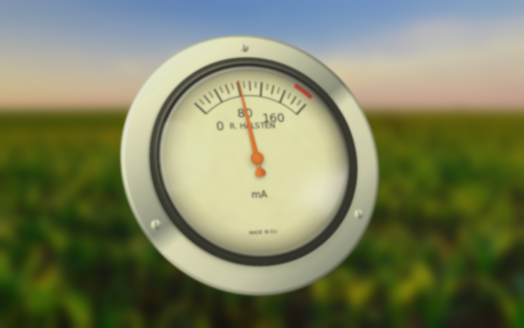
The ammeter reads mA 80
